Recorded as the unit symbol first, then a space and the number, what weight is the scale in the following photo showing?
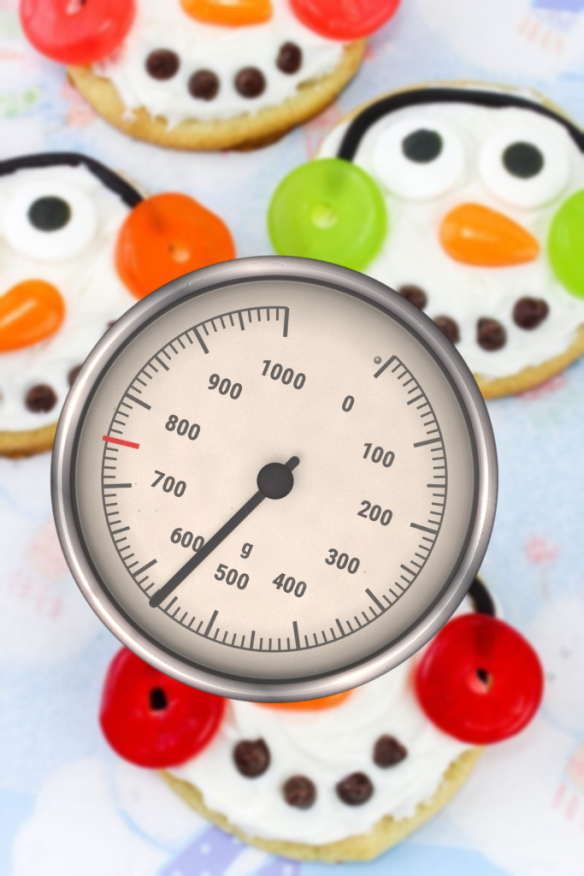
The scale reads g 565
